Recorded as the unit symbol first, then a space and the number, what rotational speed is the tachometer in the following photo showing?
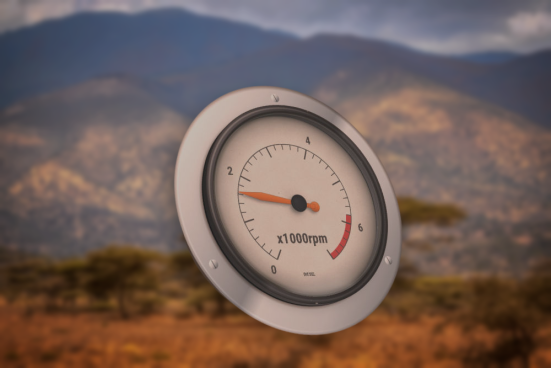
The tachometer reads rpm 1600
